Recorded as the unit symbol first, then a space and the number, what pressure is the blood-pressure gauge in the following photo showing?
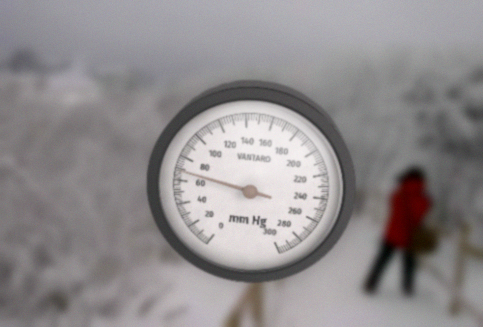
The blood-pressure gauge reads mmHg 70
